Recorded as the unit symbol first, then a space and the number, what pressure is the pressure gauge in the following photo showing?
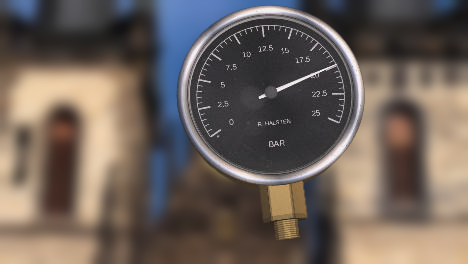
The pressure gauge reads bar 20
